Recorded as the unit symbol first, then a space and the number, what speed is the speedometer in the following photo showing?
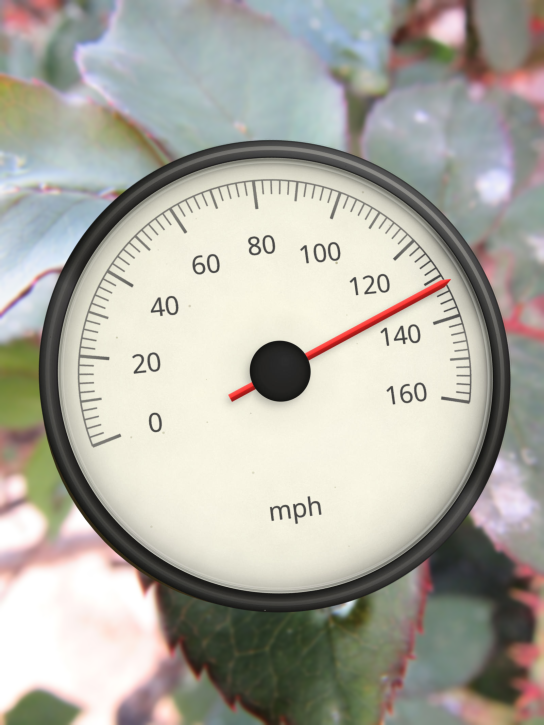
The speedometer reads mph 132
